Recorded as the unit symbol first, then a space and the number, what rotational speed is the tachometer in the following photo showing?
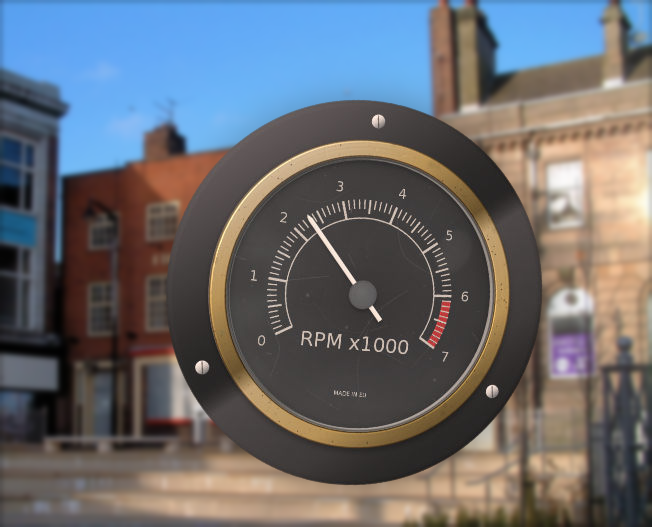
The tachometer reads rpm 2300
